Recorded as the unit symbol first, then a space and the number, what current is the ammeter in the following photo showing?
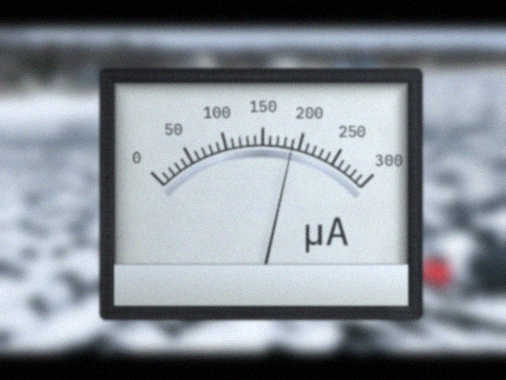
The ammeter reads µA 190
